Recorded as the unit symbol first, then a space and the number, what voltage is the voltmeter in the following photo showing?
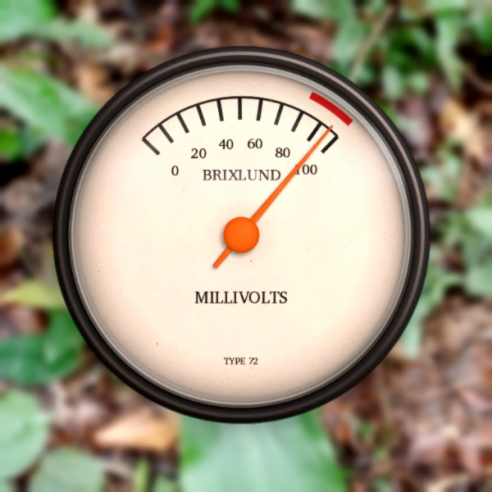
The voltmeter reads mV 95
